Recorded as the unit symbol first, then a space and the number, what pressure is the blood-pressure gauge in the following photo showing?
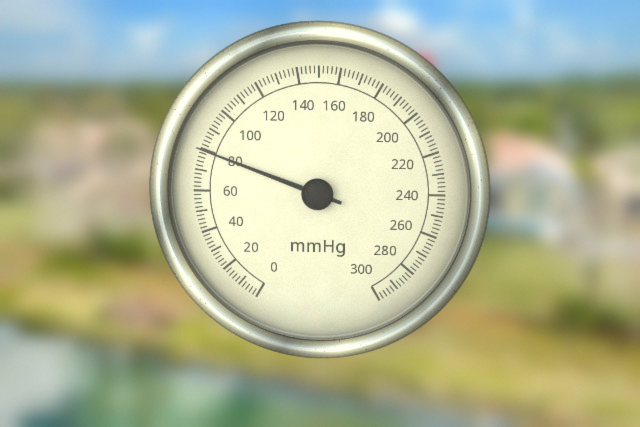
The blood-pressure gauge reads mmHg 80
